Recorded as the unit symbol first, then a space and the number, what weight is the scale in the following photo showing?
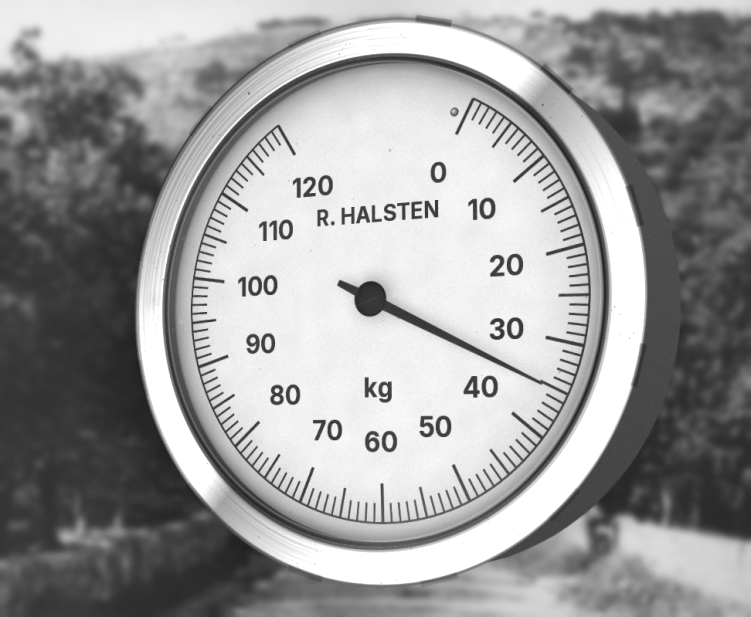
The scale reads kg 35
